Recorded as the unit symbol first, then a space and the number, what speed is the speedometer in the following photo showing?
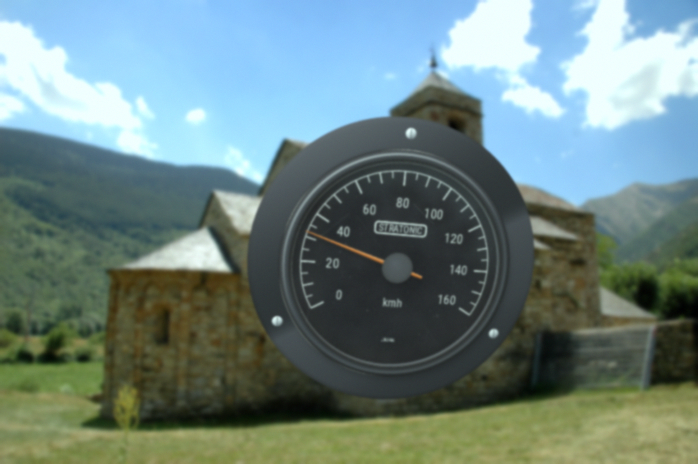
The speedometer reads km/h 32.5
